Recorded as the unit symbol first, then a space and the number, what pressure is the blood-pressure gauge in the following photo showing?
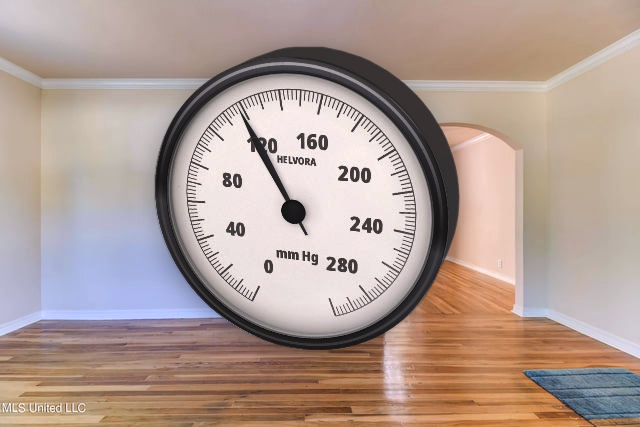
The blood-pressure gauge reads mmHg 120
